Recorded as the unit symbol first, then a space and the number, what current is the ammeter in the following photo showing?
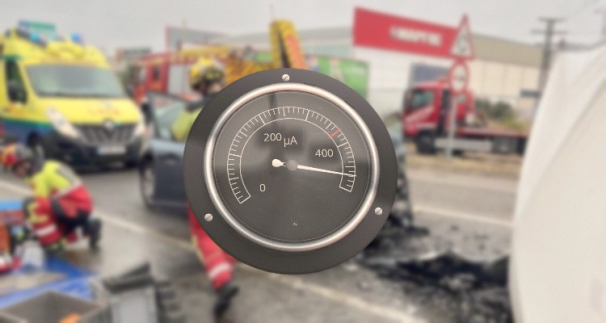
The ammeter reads µA 470
